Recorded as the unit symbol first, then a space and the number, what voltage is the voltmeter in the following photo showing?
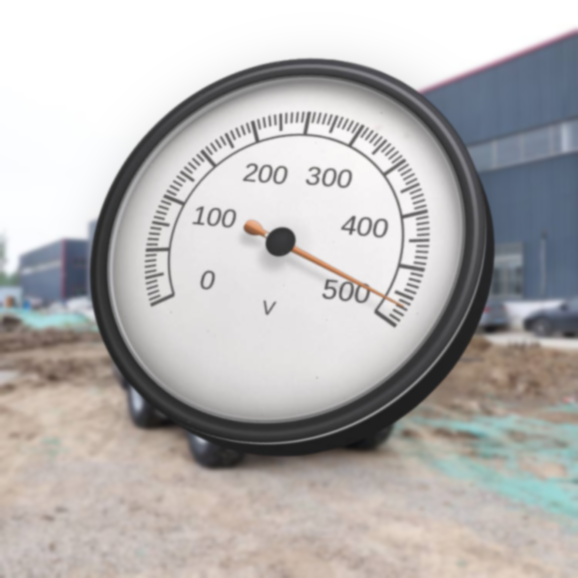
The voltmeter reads V 485
